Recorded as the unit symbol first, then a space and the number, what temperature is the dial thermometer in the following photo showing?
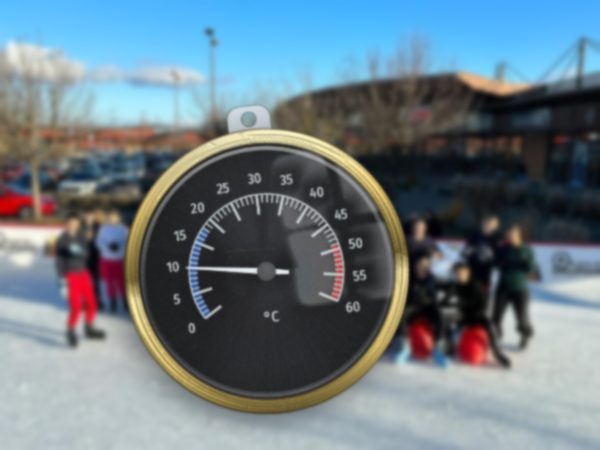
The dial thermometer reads °C 10
